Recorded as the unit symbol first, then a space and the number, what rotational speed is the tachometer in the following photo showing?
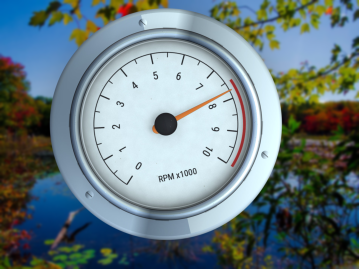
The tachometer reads rpm 7750
